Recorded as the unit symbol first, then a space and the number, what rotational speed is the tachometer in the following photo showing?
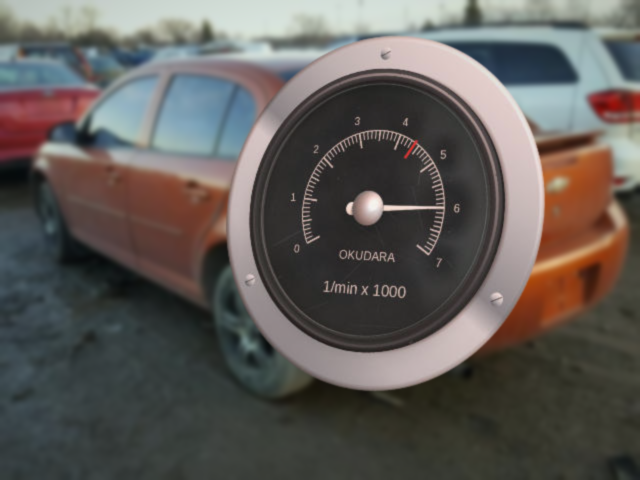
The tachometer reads rpm 6000
